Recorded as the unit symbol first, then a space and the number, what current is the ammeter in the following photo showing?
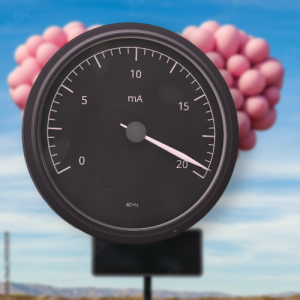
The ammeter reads mA 19.5
